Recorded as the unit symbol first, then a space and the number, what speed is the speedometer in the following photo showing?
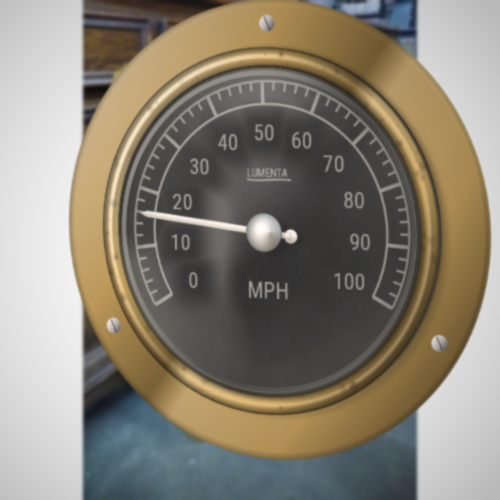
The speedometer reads mph 16
